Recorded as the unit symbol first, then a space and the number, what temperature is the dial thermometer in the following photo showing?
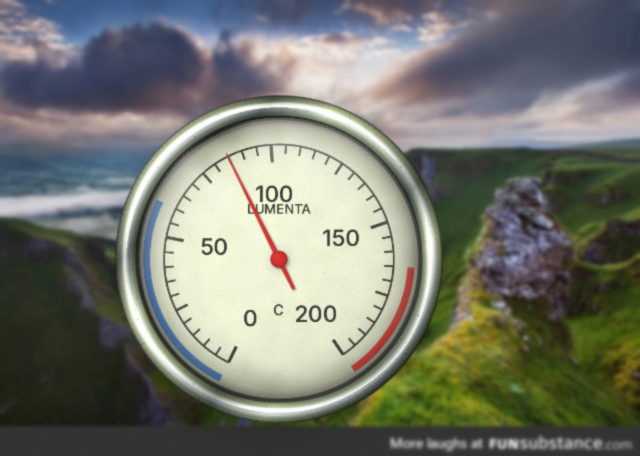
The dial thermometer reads °C 85
